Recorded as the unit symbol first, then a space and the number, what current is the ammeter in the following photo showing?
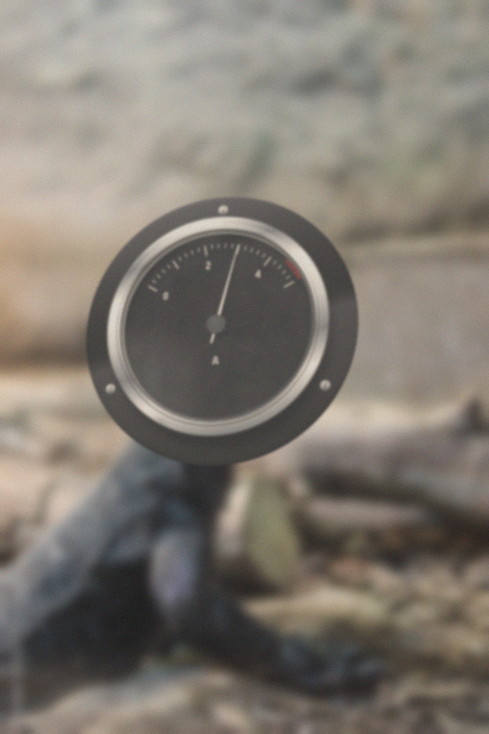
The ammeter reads A 3
